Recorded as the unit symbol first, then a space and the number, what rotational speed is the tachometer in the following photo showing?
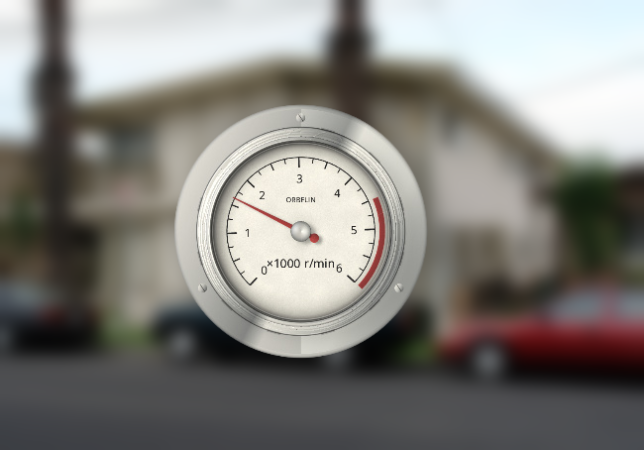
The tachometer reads rpm 1625
